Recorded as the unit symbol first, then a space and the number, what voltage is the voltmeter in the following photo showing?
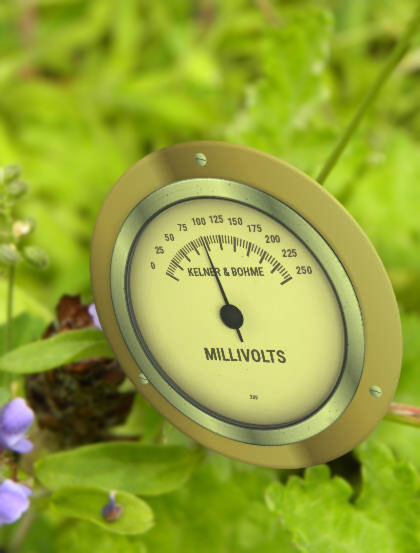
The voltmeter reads mV 100
